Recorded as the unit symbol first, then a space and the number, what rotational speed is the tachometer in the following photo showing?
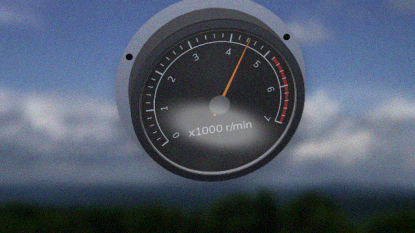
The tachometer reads rpm 4400
